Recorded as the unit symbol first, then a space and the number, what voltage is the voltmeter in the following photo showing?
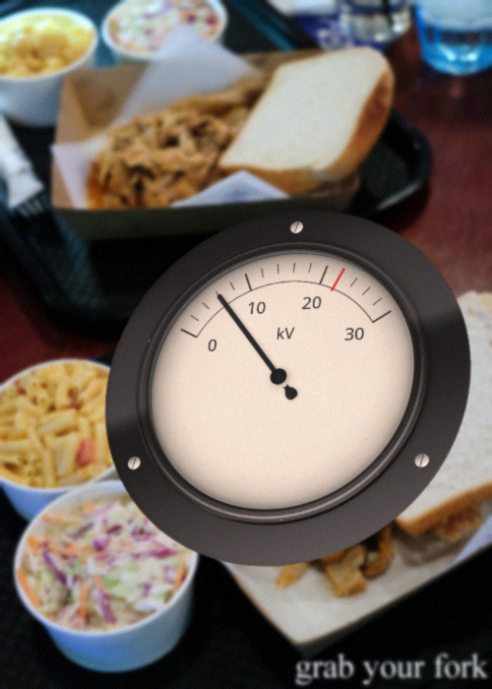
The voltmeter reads kV 6
